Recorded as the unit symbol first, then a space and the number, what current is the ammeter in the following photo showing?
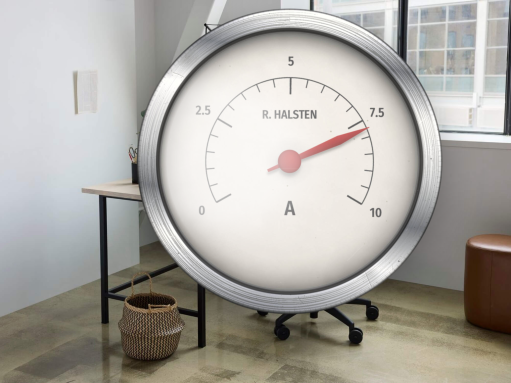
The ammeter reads A 7.75
